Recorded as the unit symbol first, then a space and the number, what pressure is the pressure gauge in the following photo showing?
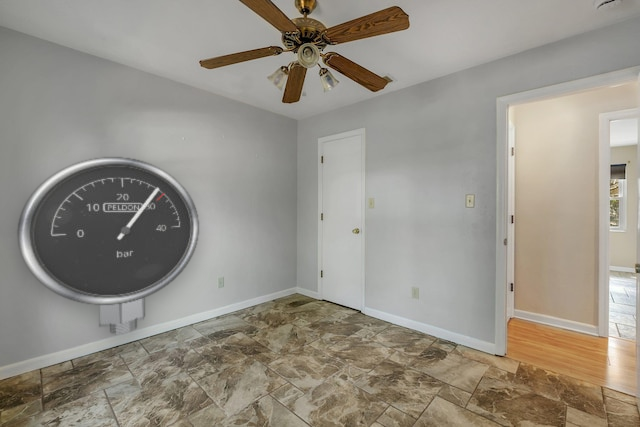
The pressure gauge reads bar 28
